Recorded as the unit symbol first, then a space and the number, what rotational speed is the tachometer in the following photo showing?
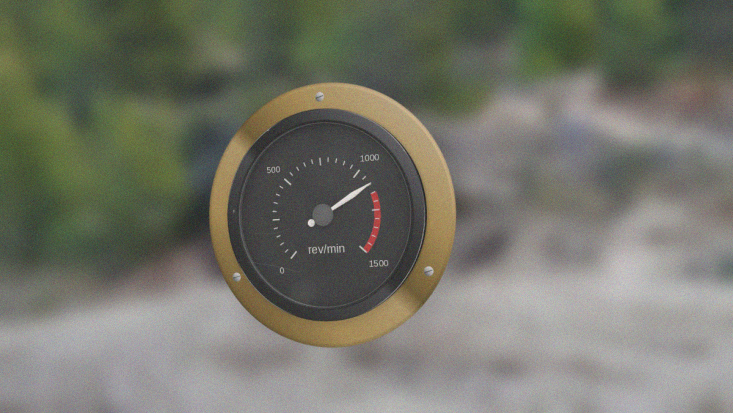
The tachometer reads rpm 1100
